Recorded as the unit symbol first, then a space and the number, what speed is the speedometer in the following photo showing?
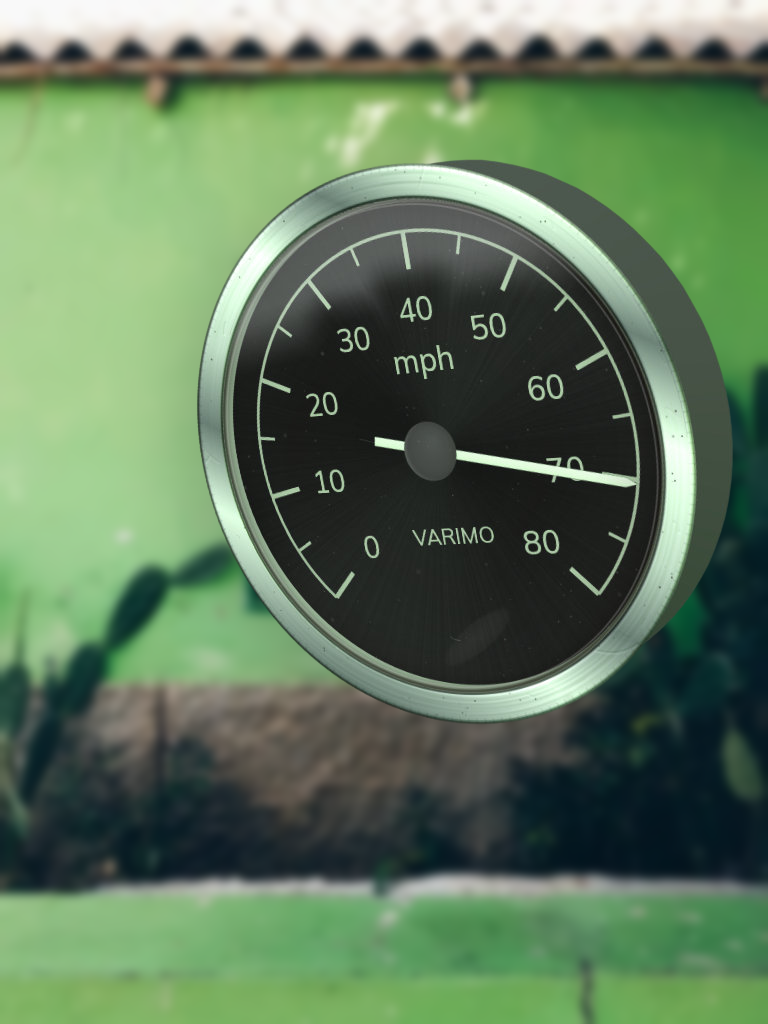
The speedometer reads mph 70
